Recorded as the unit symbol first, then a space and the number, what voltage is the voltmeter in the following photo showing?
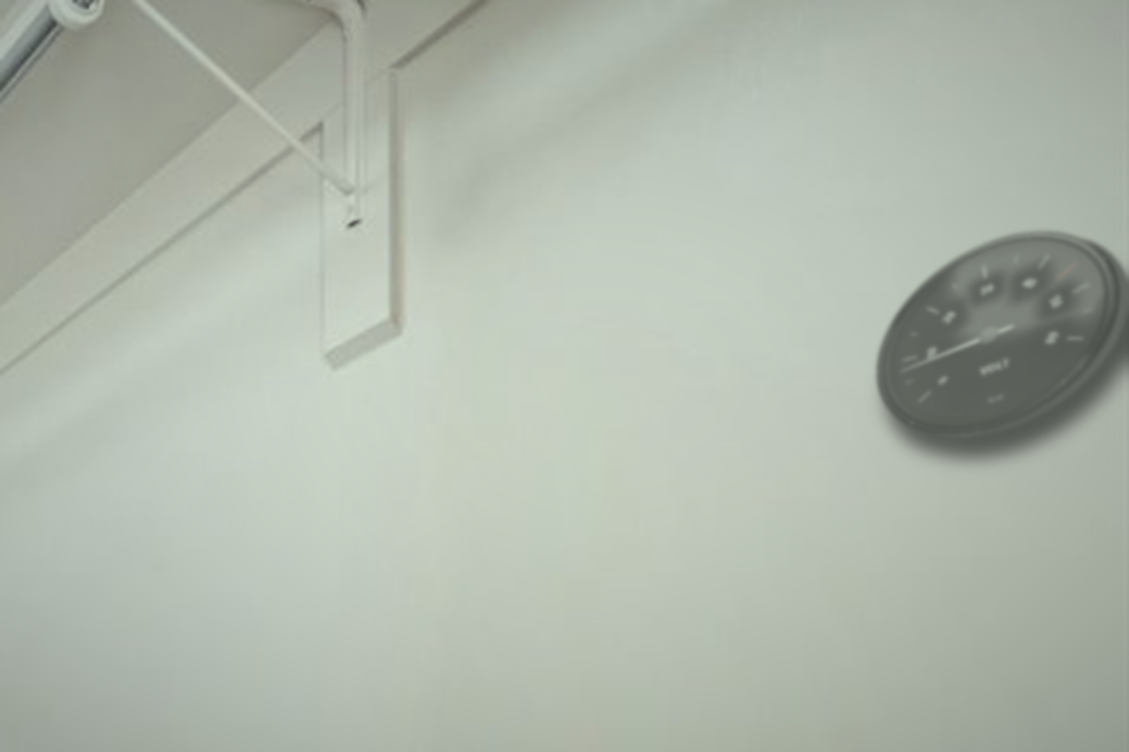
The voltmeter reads V 7.5
